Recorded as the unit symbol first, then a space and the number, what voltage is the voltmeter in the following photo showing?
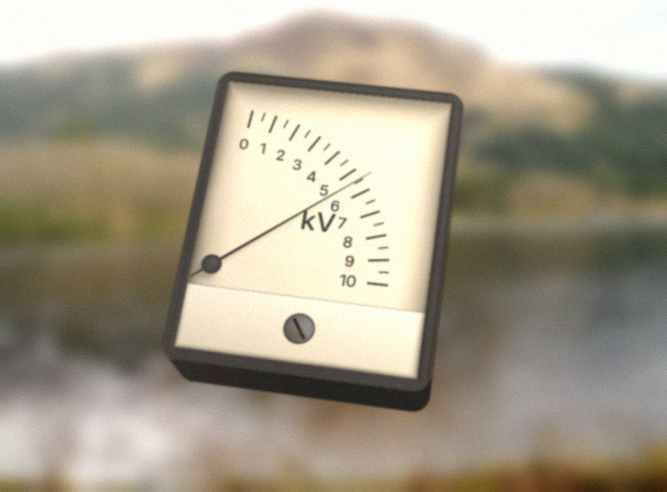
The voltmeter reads kV 5.5
